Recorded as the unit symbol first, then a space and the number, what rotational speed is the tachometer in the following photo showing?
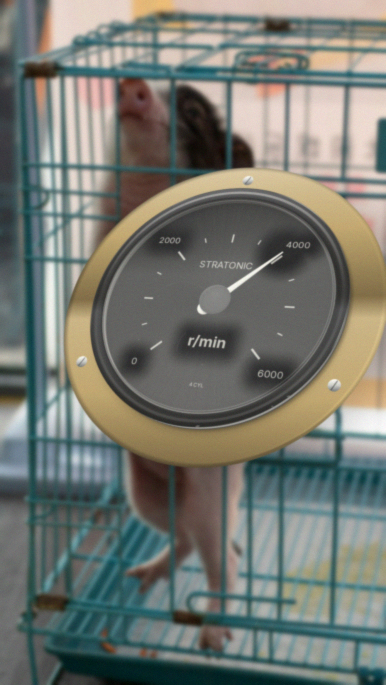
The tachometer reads rpm 4000
